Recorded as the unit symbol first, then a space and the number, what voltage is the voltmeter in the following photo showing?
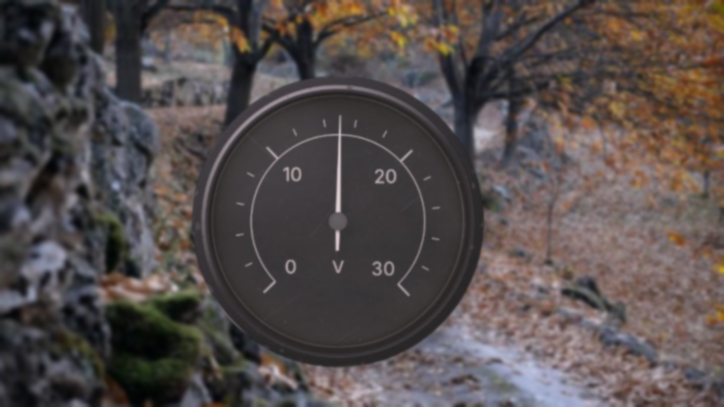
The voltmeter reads V 15
